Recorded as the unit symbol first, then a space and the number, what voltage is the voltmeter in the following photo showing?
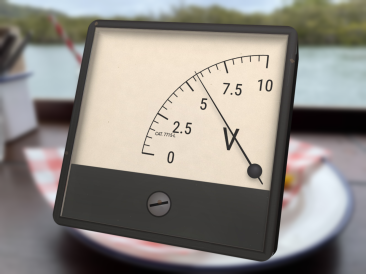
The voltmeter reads V 5.75
